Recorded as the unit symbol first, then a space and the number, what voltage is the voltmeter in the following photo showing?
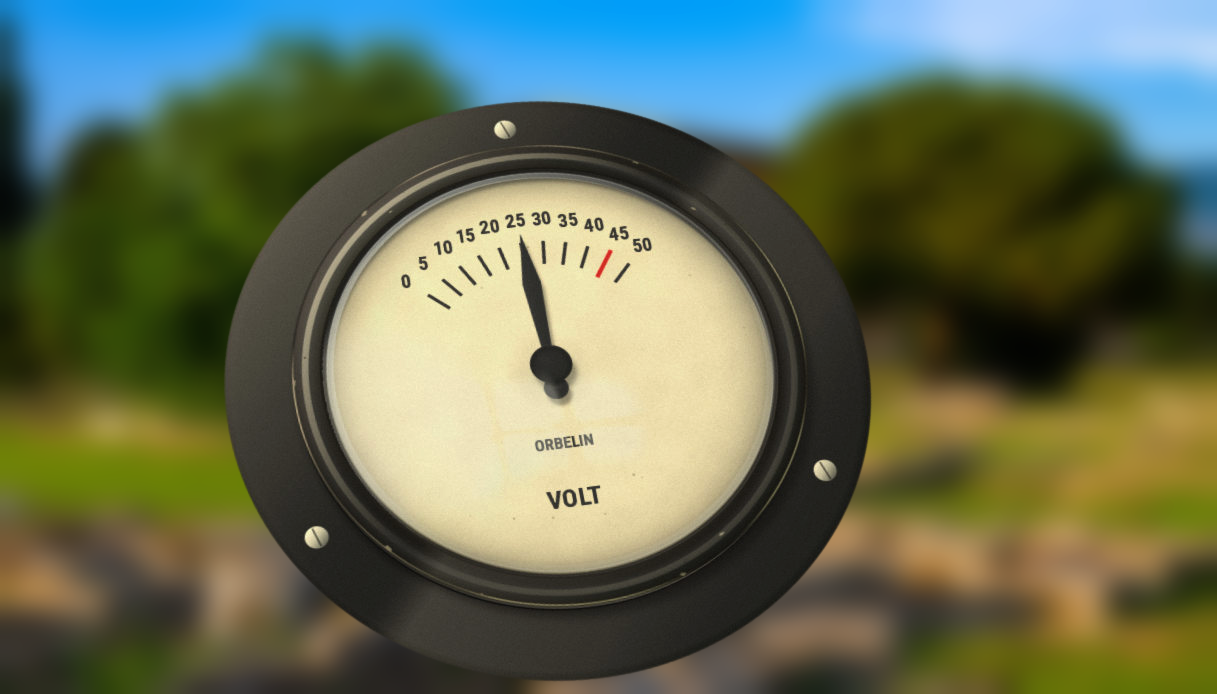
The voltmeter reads V 25
